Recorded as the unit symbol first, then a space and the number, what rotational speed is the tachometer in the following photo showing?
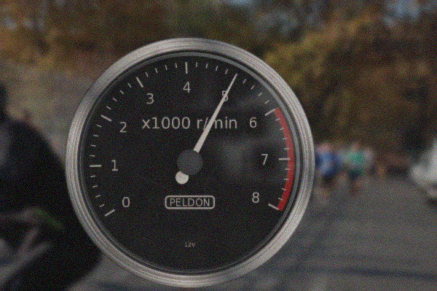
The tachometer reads rpm 5000
